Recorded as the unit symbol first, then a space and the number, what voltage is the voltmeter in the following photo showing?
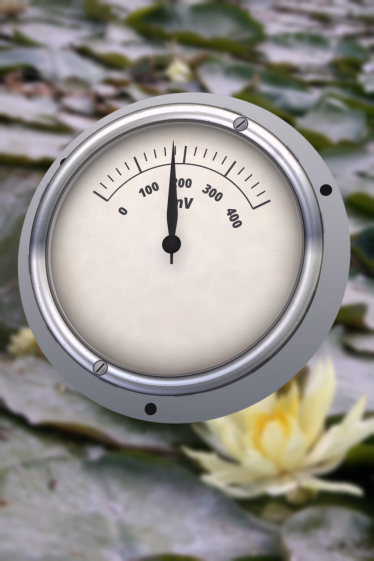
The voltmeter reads mV 180
